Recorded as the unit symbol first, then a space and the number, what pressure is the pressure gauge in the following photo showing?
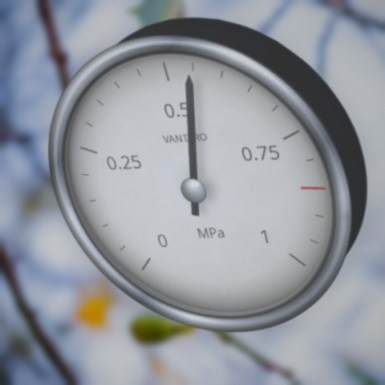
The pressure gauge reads MPa 0.55
